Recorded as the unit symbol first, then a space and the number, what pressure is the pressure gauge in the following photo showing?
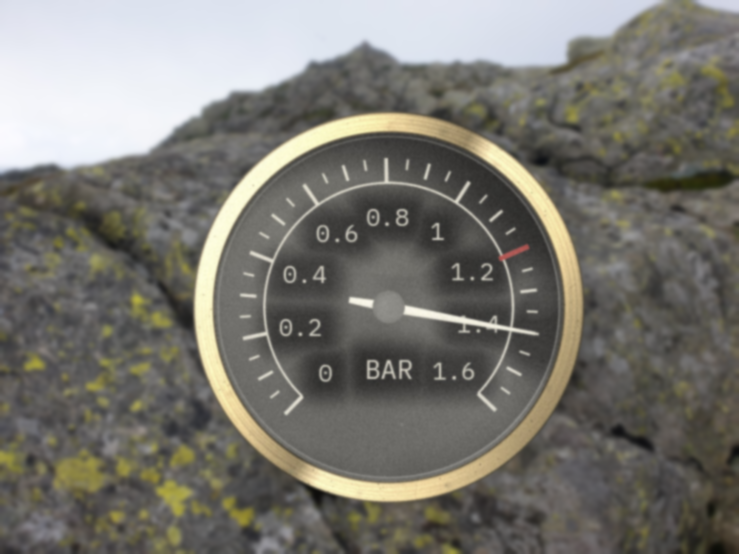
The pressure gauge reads bar 1.4
